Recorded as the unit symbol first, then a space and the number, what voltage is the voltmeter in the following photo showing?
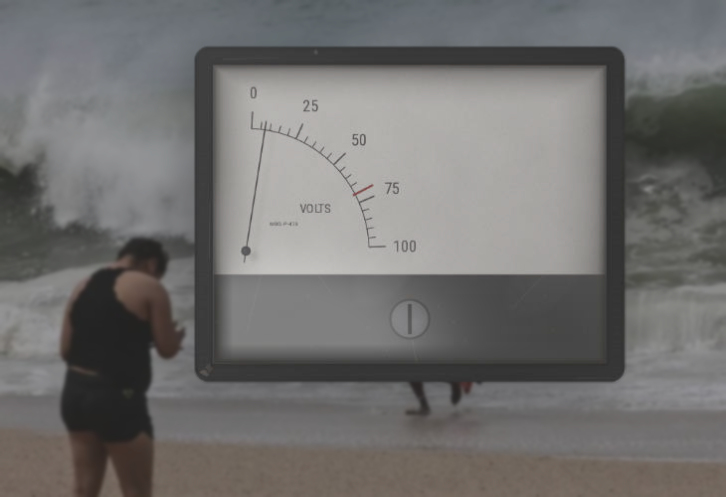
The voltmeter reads V 7.5
